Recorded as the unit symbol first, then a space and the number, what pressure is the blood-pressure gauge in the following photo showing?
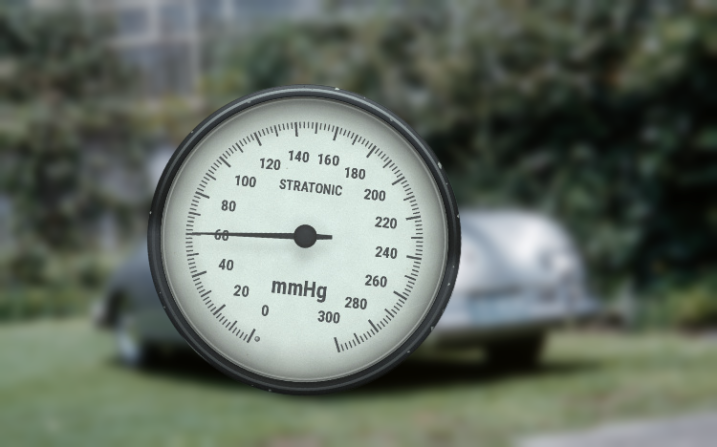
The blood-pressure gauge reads mmHg 60
